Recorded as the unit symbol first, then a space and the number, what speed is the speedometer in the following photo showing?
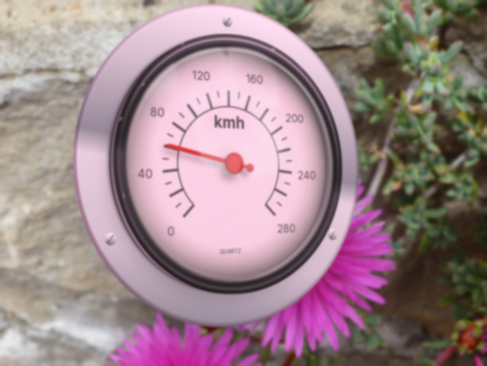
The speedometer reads km/h 60
